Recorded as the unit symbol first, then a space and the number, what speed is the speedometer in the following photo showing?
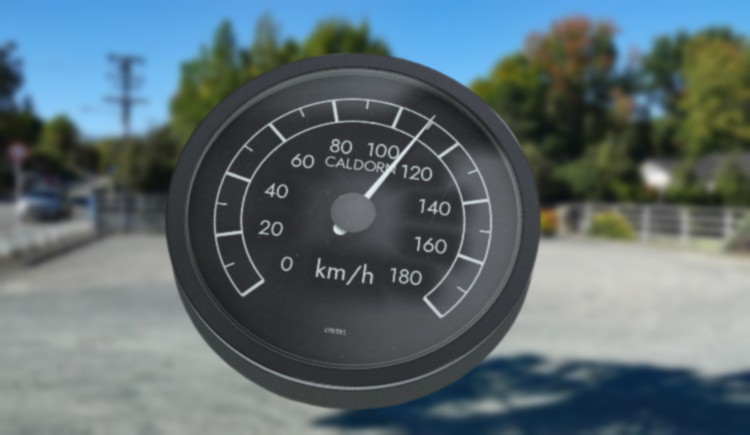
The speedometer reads km/h 110
